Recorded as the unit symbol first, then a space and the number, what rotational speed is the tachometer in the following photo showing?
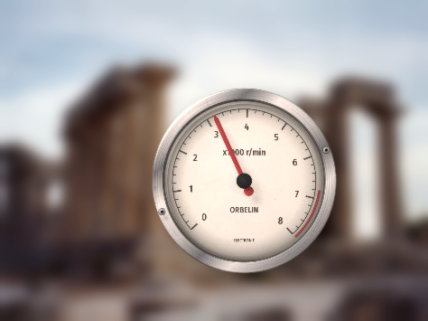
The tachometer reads rpm 3200
